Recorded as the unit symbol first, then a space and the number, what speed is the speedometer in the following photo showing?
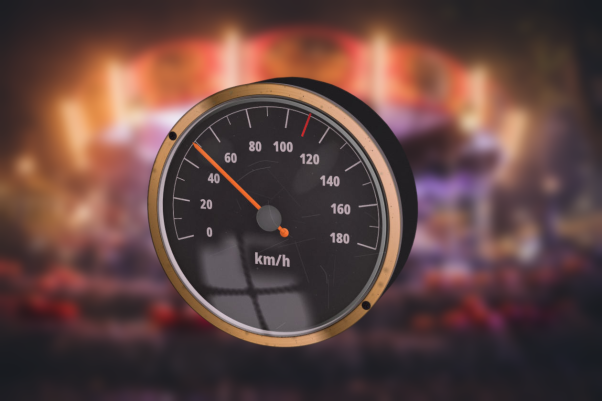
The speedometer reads km/h 50
